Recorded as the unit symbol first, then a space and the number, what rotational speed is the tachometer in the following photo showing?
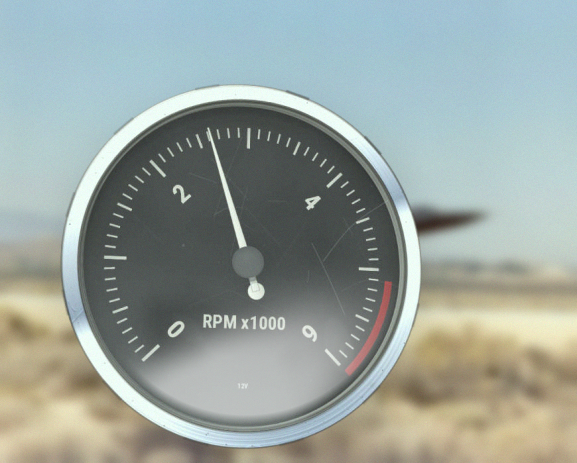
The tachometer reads rpm 2600
